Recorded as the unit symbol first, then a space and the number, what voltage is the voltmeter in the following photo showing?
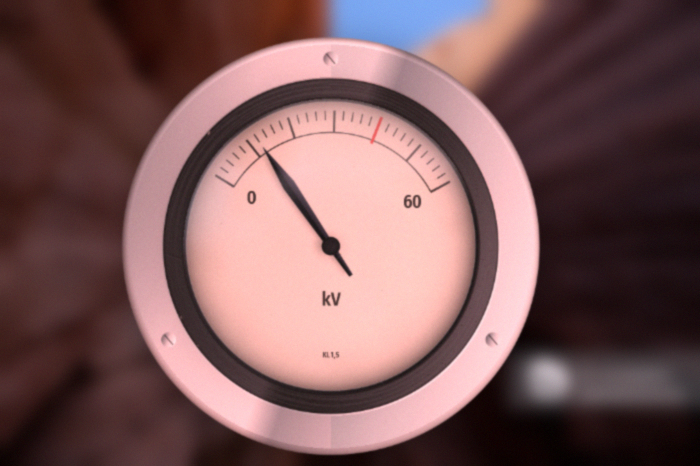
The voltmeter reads kV 12
